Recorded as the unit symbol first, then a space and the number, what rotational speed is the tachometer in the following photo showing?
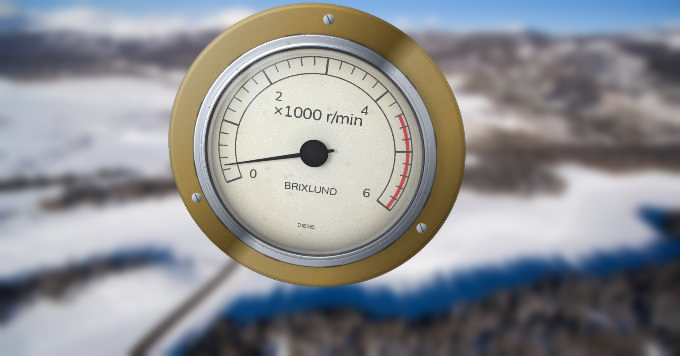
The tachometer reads rpm 300
